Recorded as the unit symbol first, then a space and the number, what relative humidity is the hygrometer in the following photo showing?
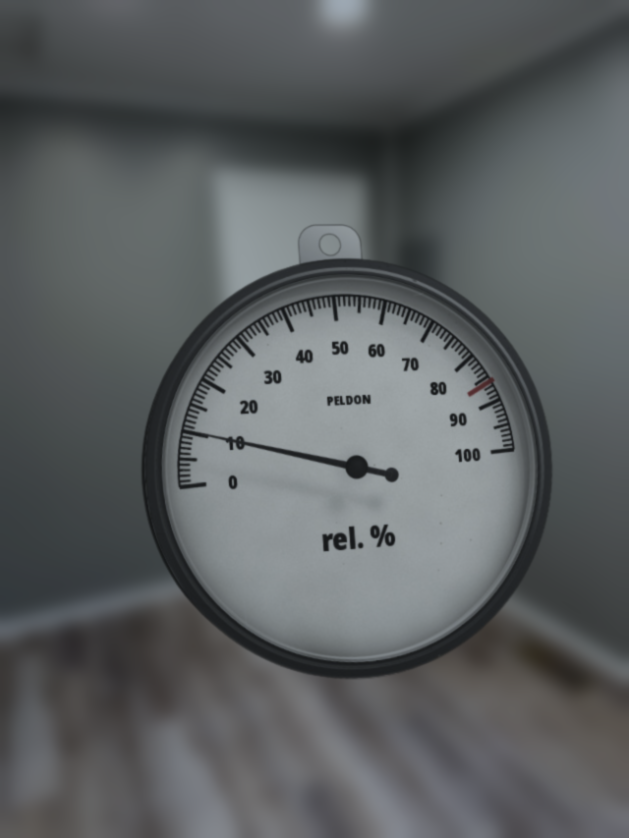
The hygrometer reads % 10
